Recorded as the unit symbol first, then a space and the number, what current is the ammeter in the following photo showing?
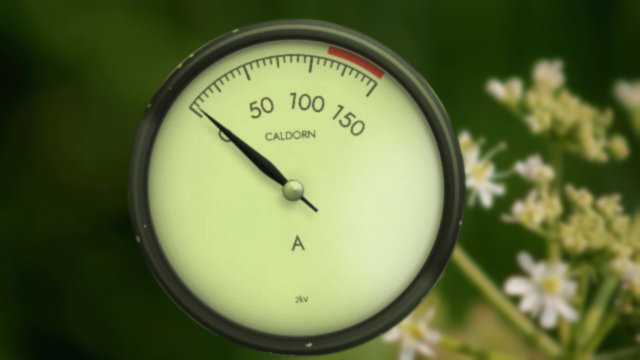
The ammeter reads A 5
